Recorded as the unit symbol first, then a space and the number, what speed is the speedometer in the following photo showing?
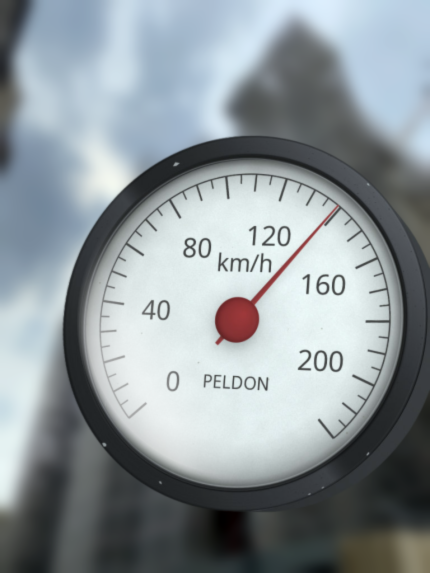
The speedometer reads km/h 140
